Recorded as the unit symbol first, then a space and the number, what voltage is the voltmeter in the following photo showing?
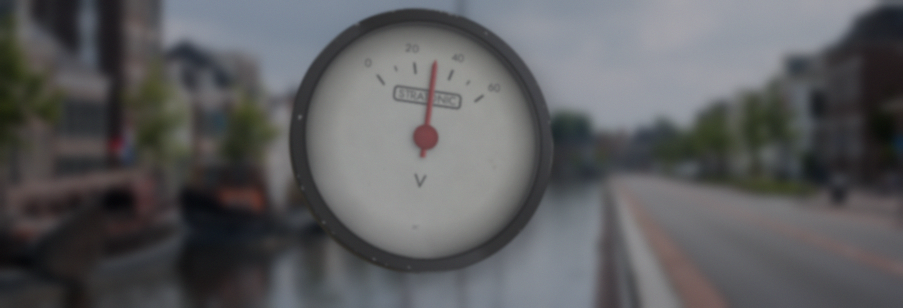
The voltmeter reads V 30
